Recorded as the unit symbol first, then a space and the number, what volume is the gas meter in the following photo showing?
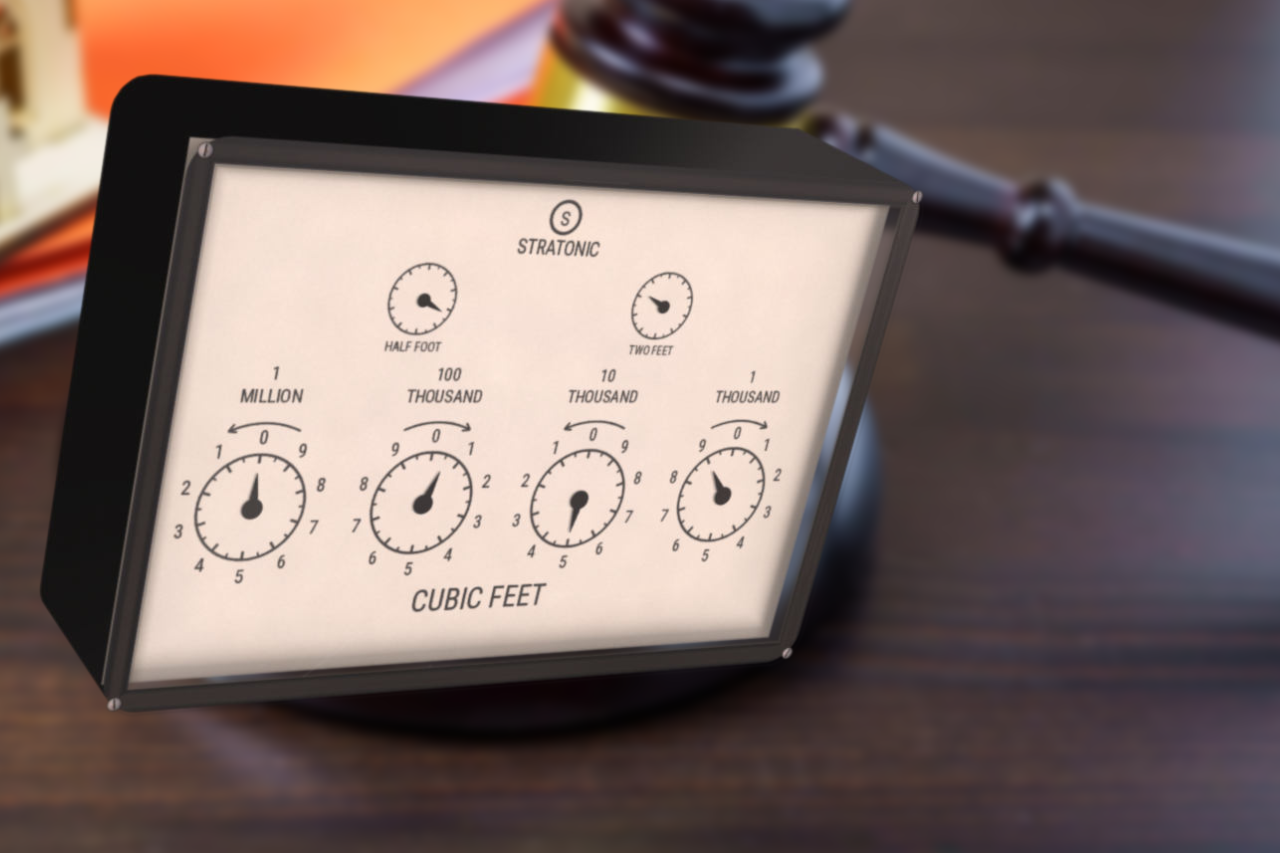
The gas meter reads ft³ 4900
